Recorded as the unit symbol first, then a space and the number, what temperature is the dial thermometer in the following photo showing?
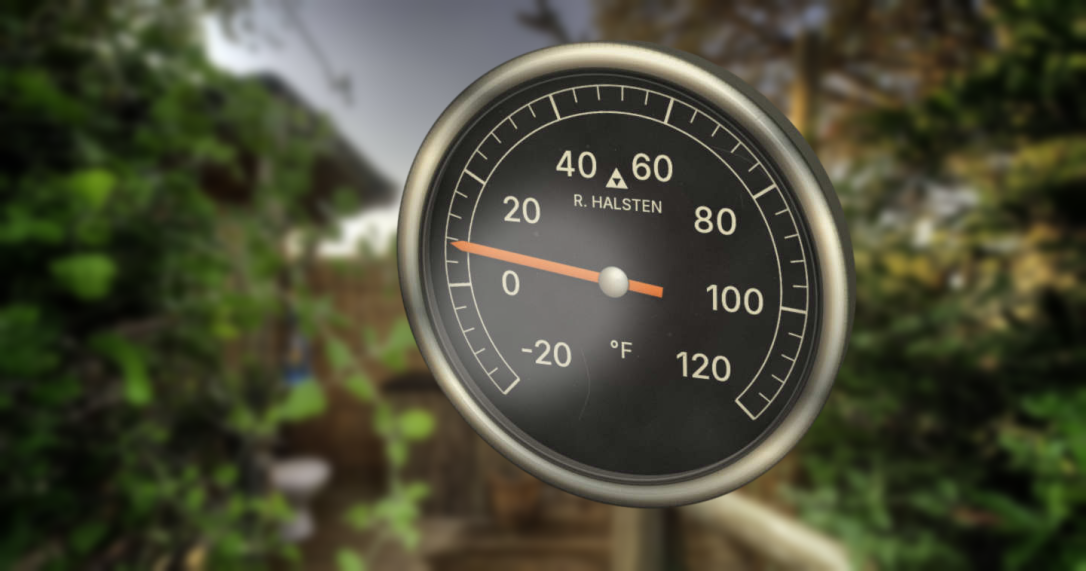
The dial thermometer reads °F 8
